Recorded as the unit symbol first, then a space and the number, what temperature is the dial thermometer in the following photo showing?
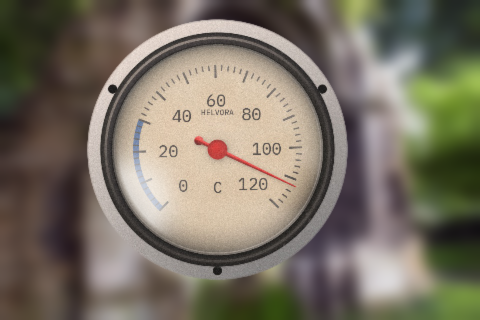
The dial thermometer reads °C 112
